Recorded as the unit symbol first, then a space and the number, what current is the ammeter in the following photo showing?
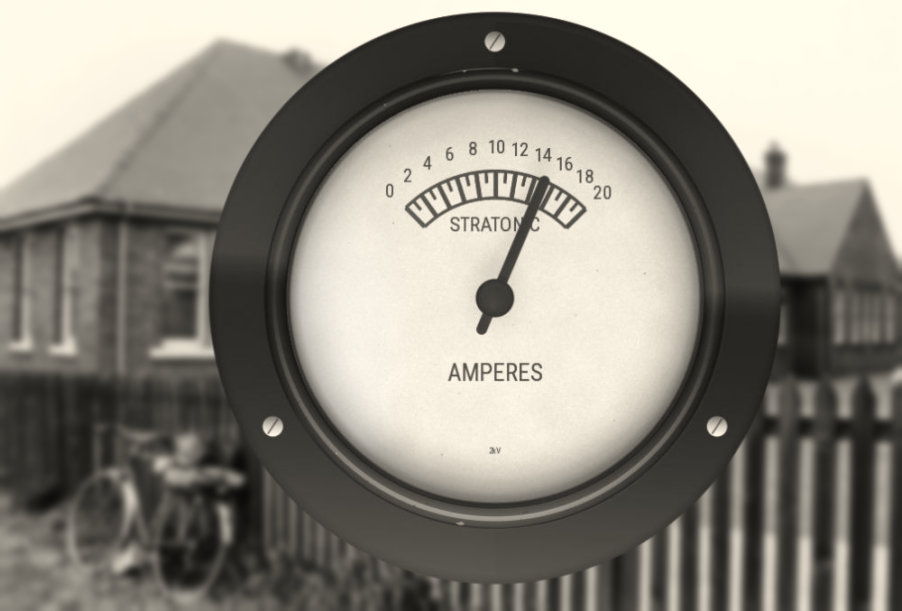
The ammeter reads A 15
